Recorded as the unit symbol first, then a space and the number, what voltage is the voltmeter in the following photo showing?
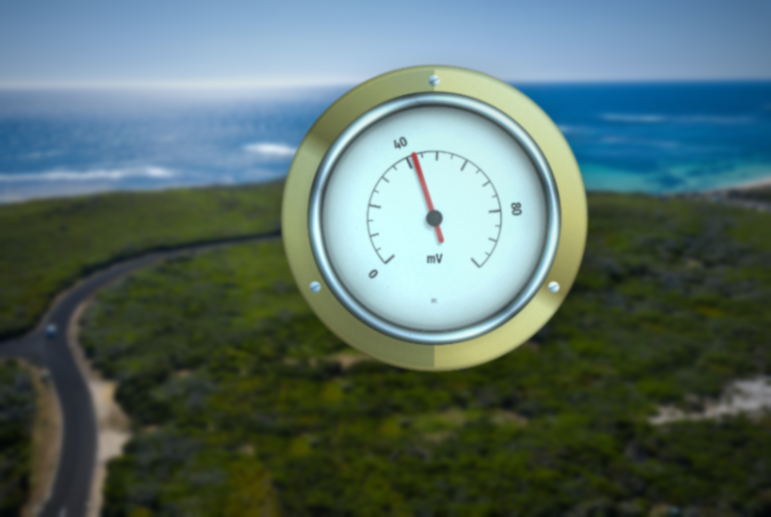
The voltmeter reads mV 42.5
